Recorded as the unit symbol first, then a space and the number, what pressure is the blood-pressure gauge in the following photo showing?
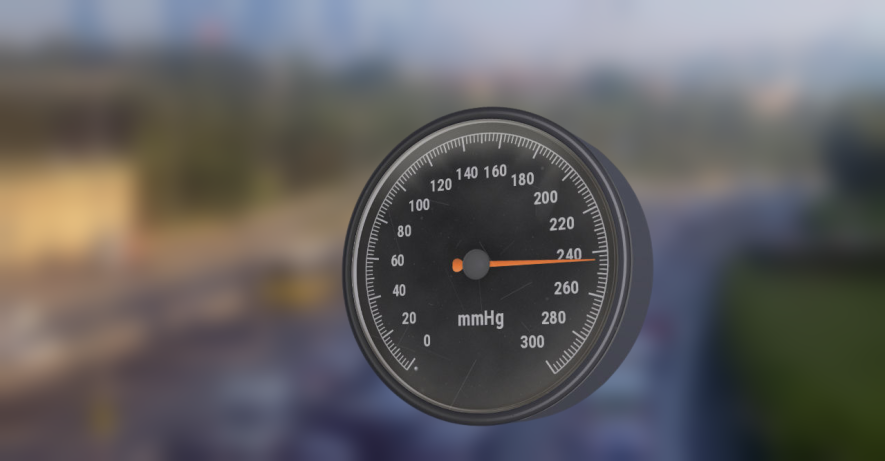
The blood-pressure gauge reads mmHg 244
